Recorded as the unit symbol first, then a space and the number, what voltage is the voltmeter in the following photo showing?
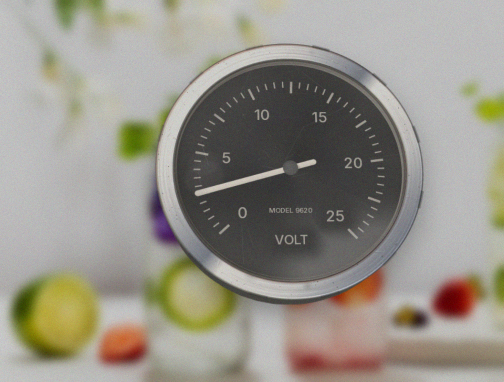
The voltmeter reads V 2.5
